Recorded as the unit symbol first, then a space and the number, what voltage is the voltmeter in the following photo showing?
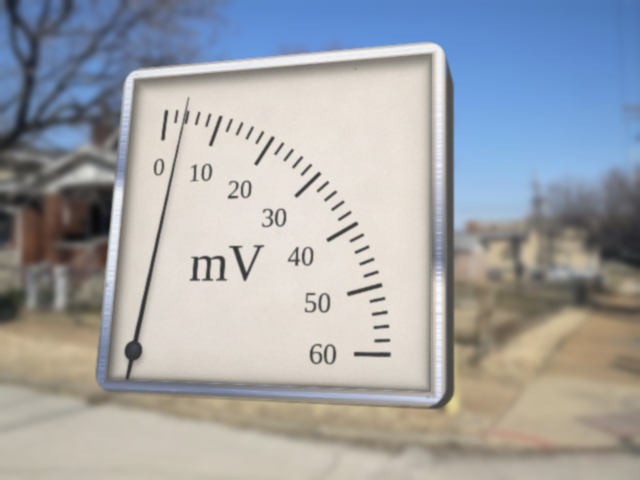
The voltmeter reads mV 4
